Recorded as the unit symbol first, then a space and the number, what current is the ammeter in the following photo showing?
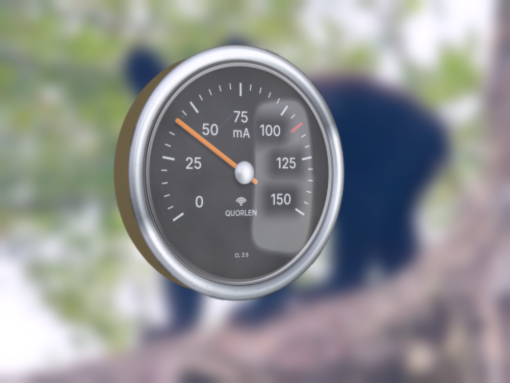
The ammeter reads mA 40
